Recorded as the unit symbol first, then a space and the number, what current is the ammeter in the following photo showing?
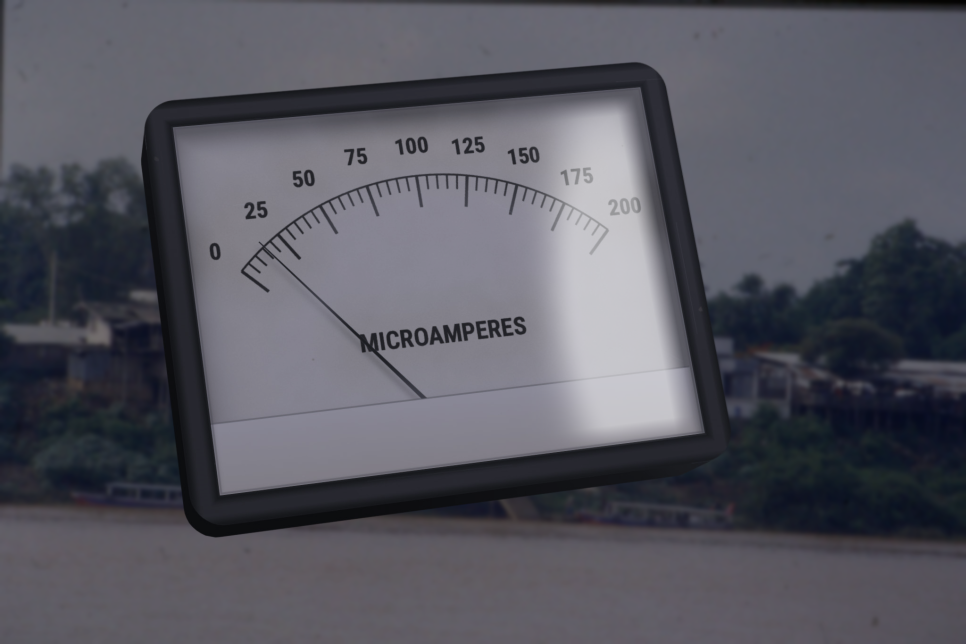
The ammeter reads µA 15
